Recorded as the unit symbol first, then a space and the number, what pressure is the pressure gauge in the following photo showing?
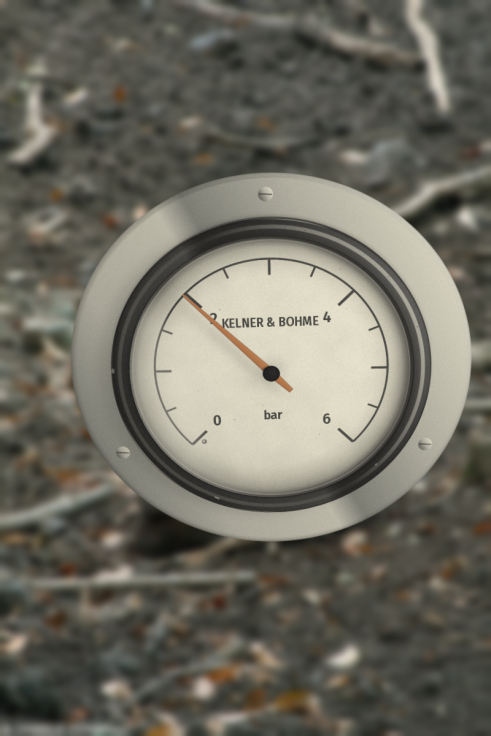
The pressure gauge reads bar 2
